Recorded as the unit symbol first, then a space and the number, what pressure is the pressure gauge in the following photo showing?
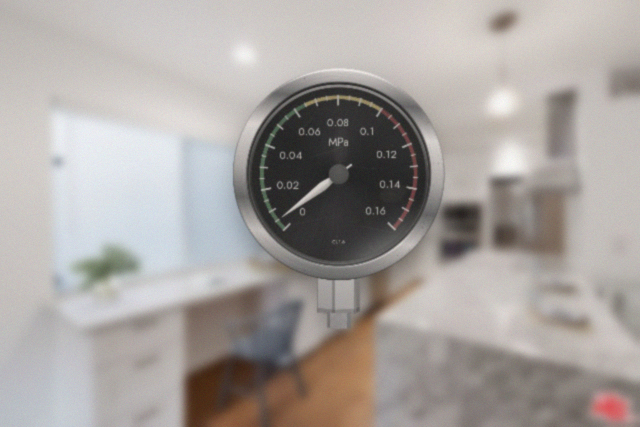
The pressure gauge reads MPa 0.005
